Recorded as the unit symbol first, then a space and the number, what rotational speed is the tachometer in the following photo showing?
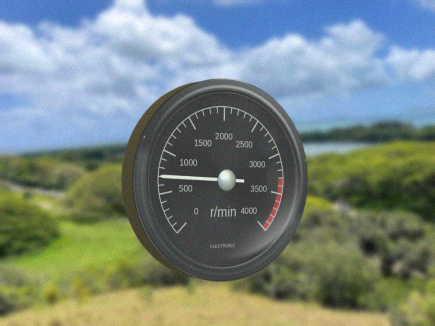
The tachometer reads rpm 700
